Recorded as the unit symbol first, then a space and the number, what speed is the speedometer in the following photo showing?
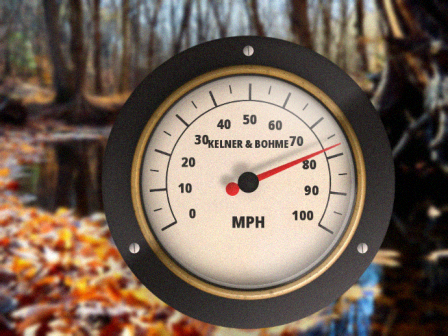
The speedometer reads mph 77.5
